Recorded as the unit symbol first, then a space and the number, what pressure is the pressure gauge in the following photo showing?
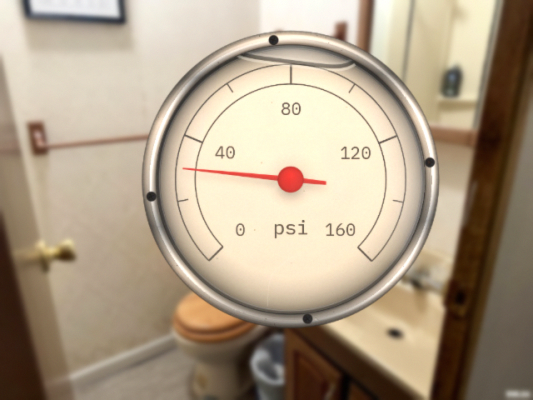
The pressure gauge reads psi 30
